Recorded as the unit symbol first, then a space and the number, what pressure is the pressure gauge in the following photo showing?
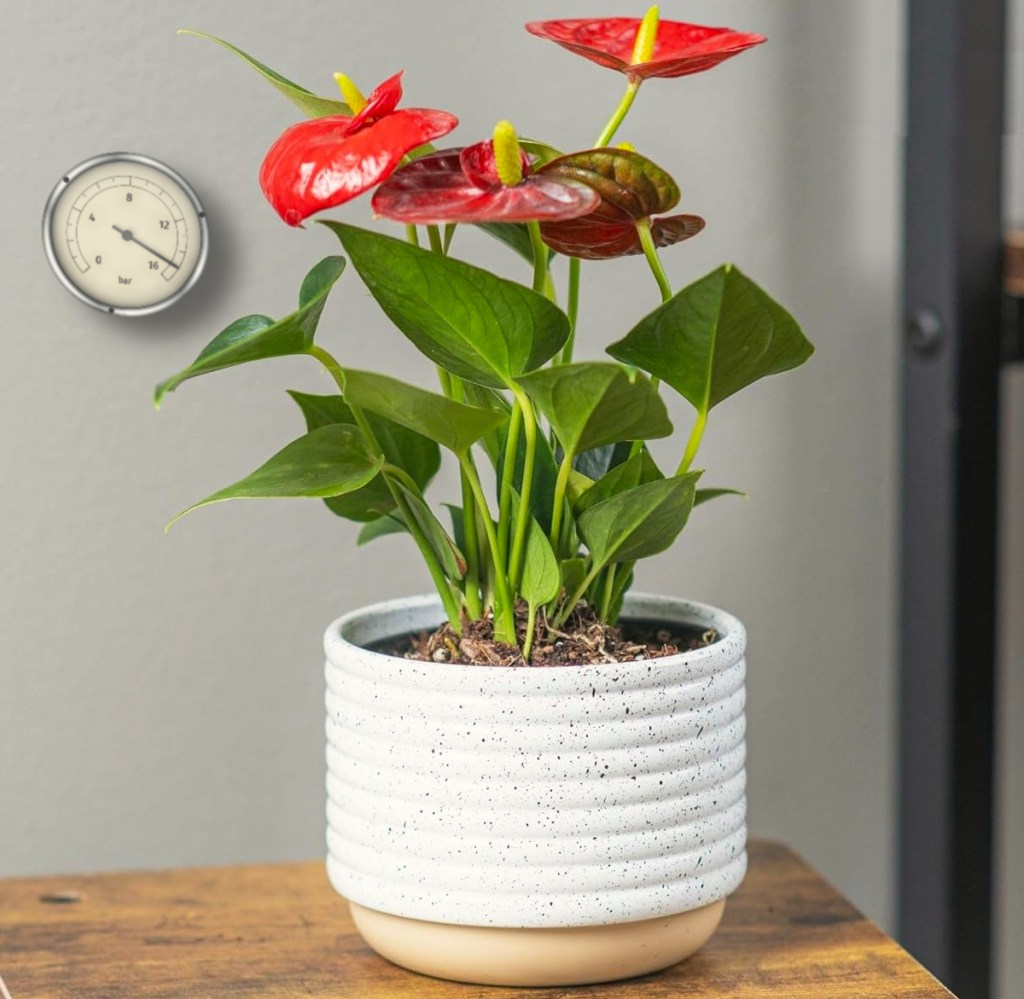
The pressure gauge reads bar 15
